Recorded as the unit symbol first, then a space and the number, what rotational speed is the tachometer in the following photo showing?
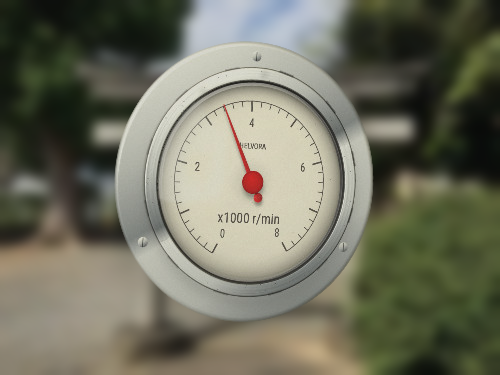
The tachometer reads rpm 3400
